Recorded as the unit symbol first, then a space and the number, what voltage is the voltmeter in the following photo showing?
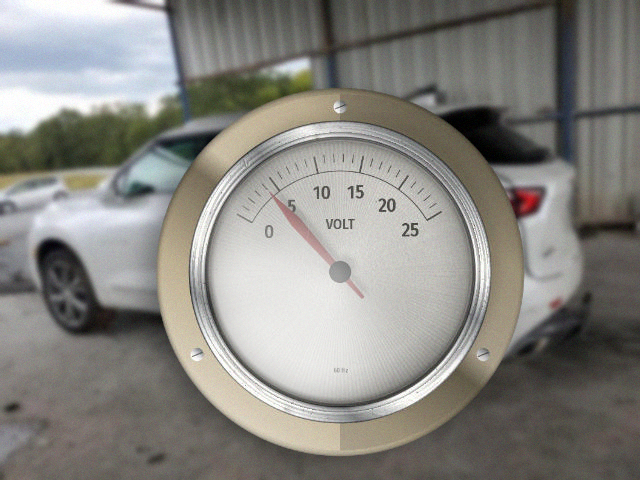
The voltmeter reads V 4
